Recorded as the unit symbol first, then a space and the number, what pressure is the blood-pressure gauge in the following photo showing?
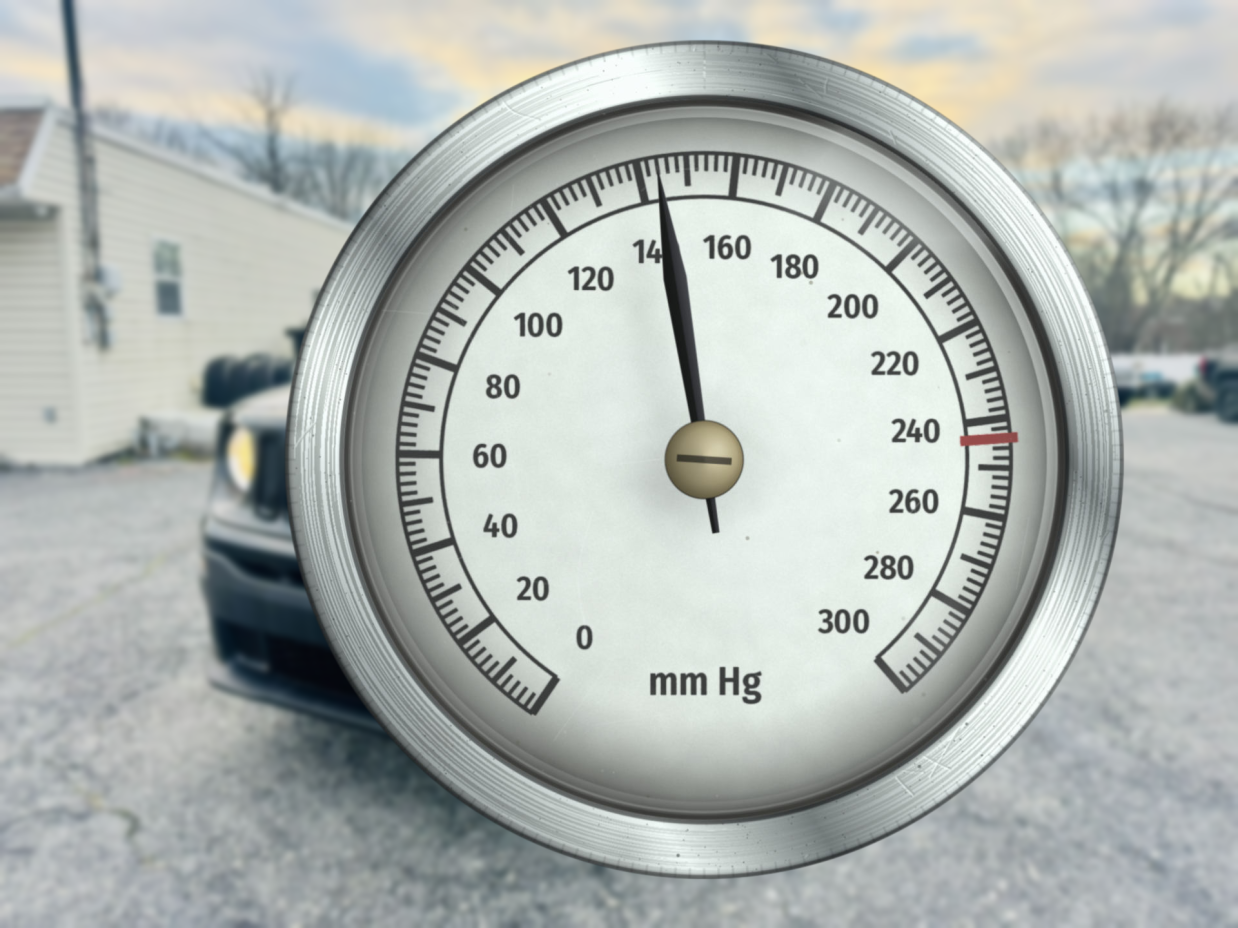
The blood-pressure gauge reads mmHg 144
